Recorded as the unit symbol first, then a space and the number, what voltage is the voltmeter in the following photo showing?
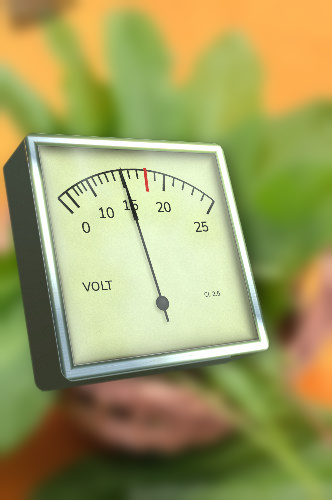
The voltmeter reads V 15
